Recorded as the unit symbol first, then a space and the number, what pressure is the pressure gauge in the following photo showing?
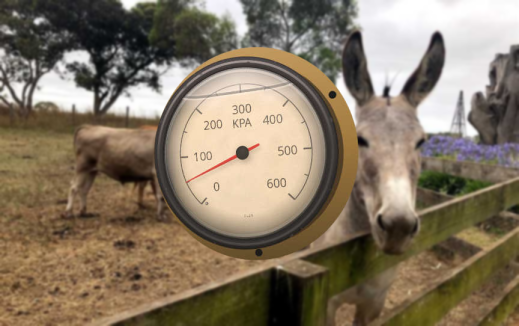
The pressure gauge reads kPa 50
